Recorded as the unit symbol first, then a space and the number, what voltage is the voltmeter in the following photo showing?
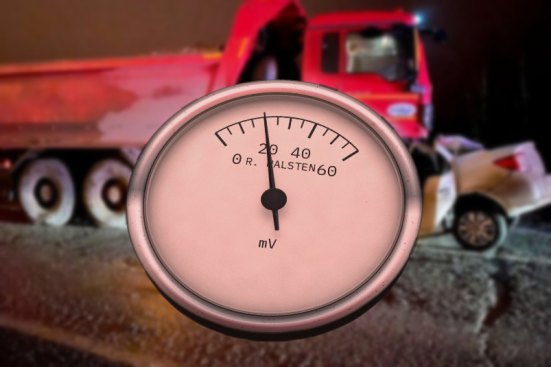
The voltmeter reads mV 20
